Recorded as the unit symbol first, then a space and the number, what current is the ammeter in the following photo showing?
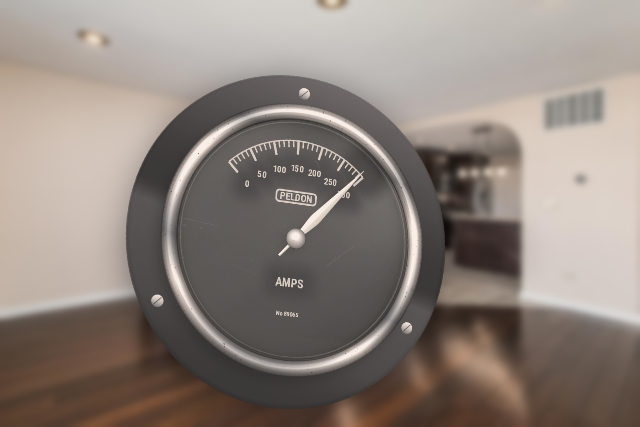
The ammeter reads A 290
